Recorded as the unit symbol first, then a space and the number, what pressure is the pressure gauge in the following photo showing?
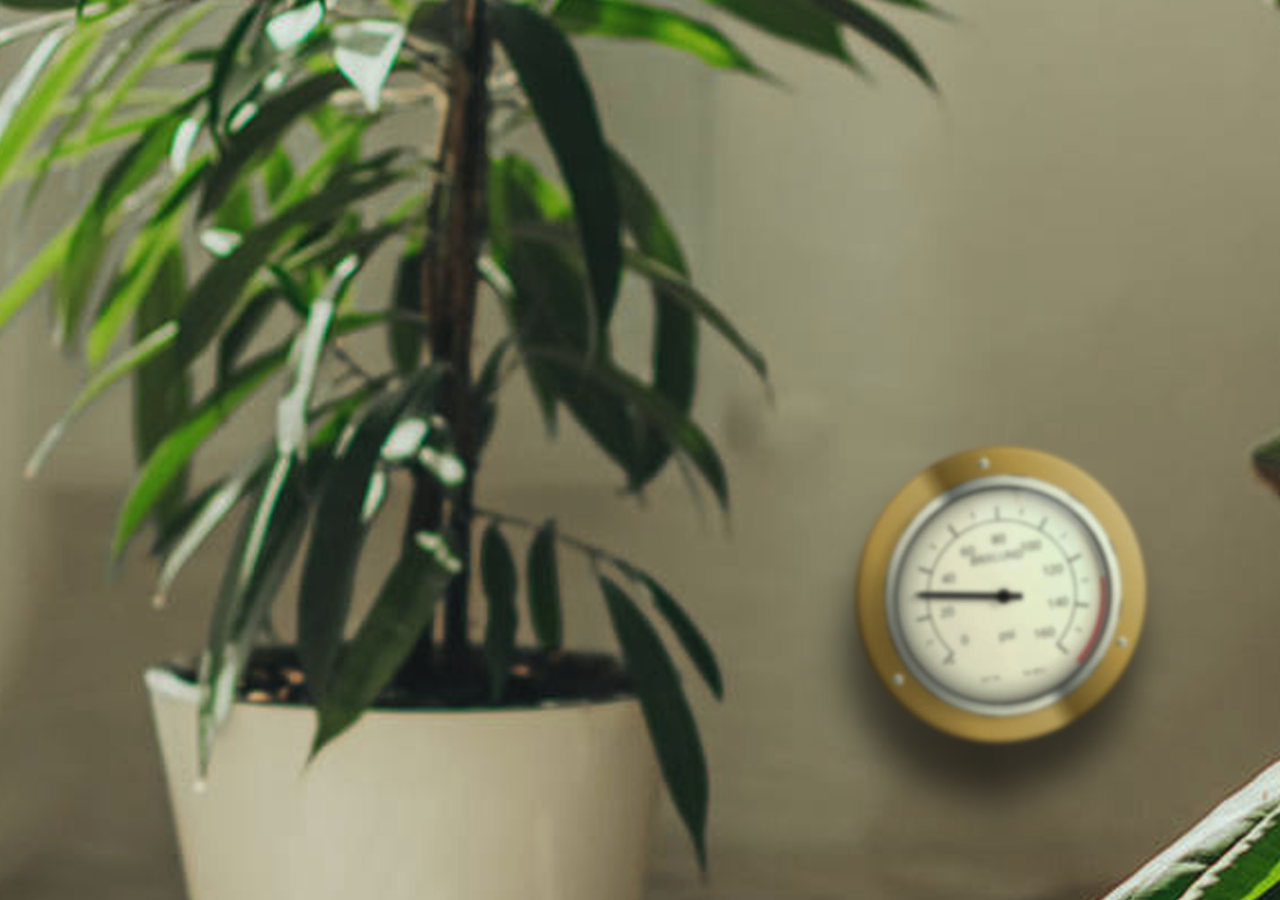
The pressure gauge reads psi 30
